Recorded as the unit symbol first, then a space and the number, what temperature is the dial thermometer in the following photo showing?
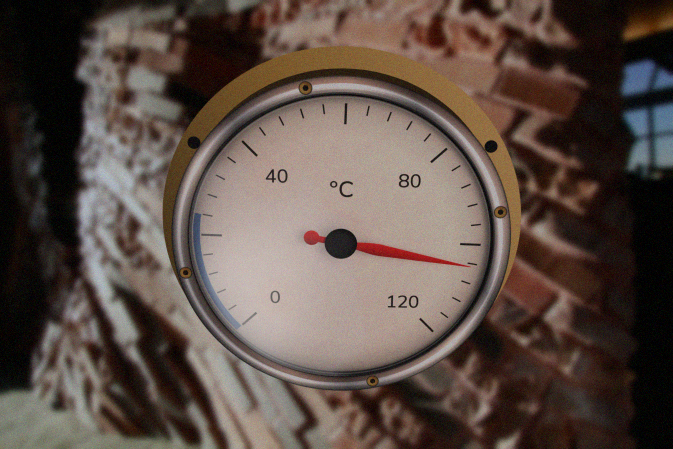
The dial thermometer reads °C 104
